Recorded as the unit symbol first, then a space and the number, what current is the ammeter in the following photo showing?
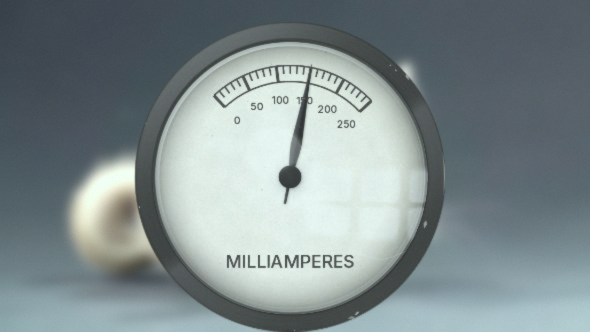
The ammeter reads mA 150
